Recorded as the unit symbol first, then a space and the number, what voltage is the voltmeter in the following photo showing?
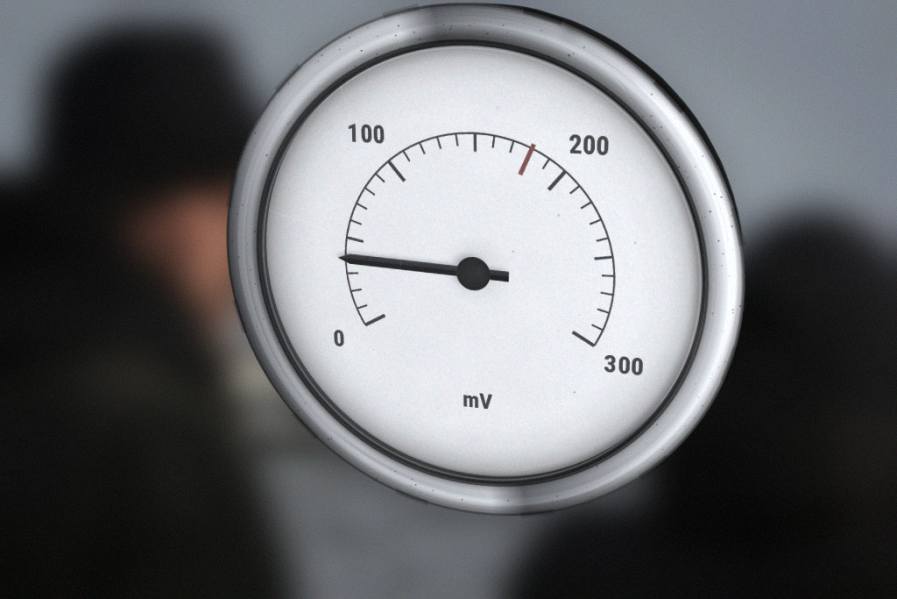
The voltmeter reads mV 40
